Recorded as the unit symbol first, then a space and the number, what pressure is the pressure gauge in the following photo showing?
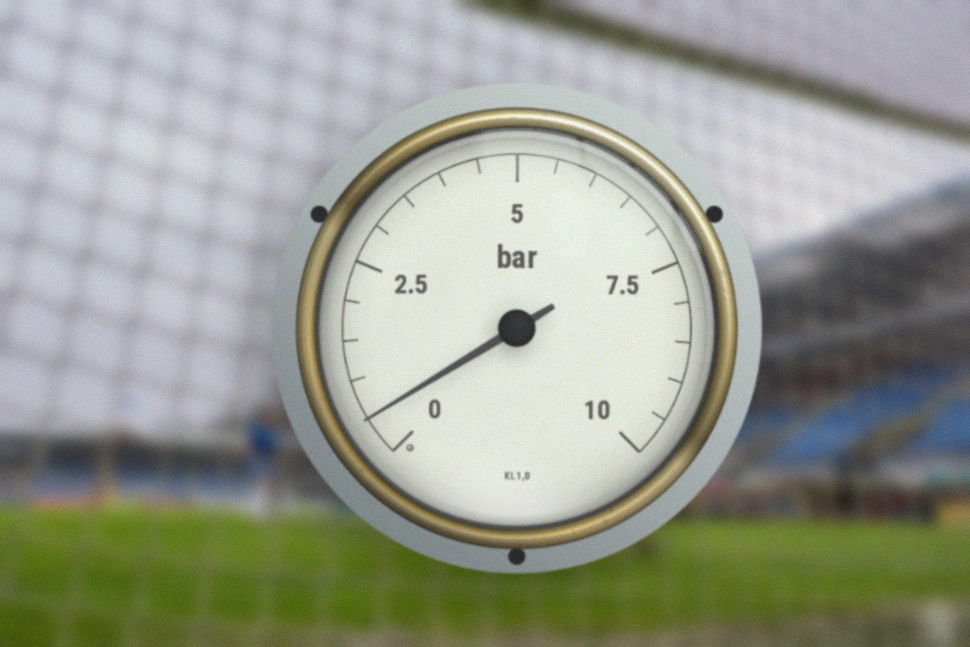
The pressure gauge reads bar 0.5
